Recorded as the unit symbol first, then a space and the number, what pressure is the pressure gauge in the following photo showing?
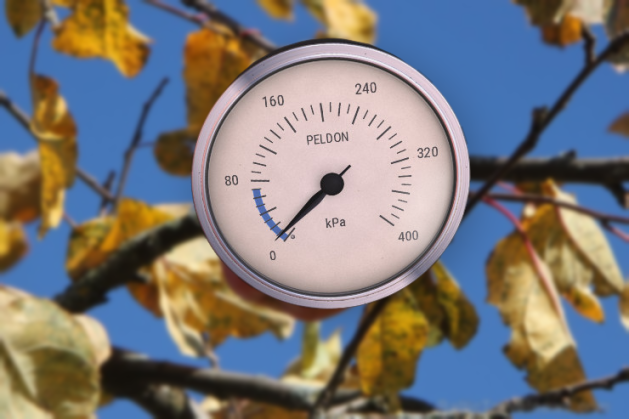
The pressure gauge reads kPa 10
